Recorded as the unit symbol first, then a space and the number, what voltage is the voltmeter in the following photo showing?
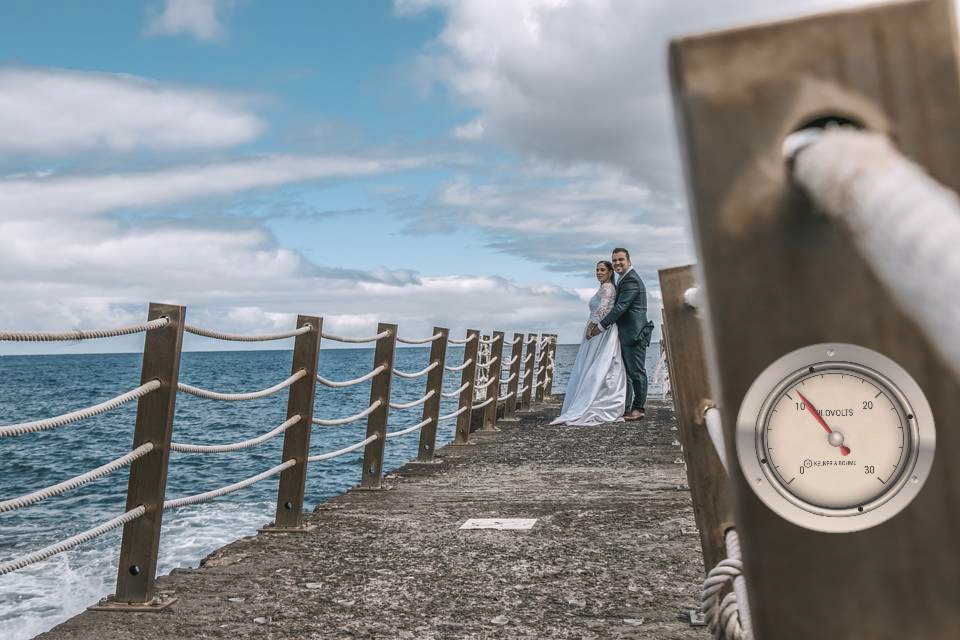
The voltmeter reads kV 11
